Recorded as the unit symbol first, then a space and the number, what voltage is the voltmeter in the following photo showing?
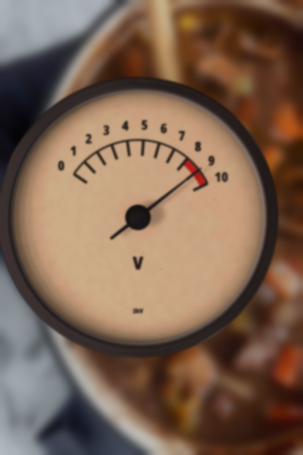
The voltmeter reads V 9
